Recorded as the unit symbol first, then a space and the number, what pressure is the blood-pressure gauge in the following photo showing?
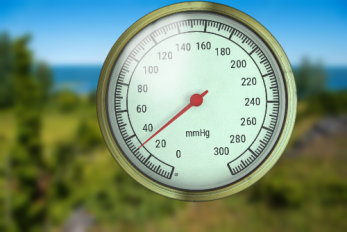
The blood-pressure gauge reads mmHg 30
